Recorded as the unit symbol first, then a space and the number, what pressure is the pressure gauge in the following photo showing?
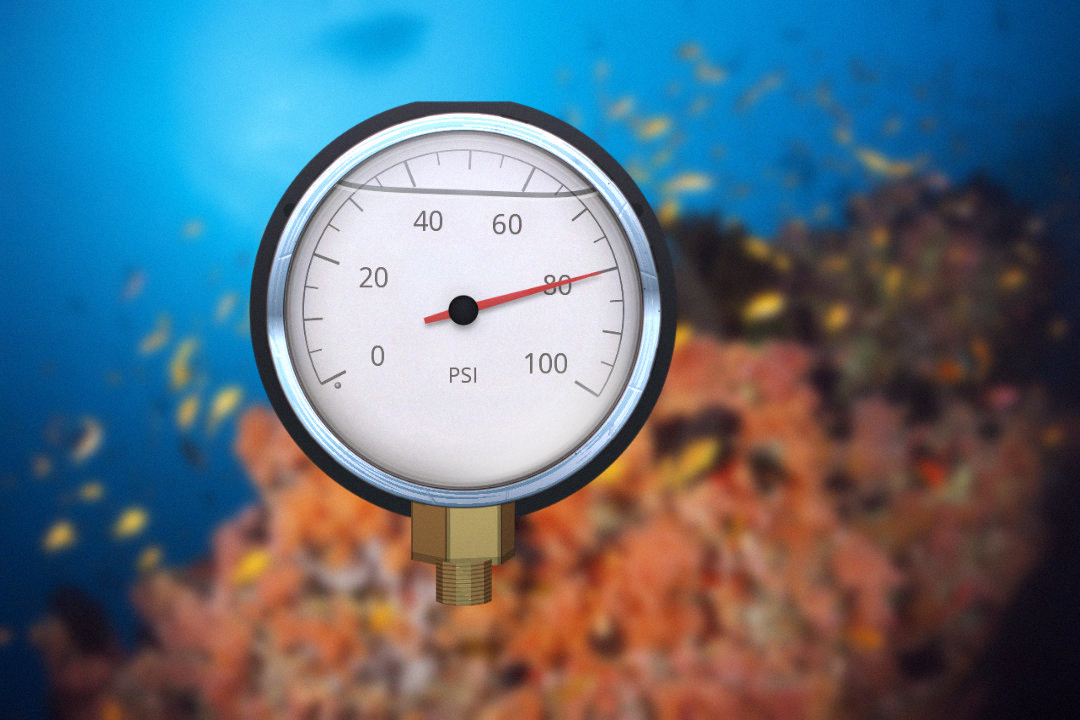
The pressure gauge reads psi 80
